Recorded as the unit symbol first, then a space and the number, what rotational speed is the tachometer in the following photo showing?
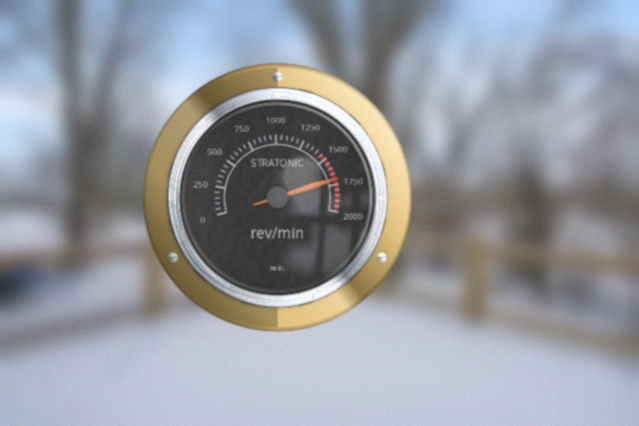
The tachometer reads rpm 1700
